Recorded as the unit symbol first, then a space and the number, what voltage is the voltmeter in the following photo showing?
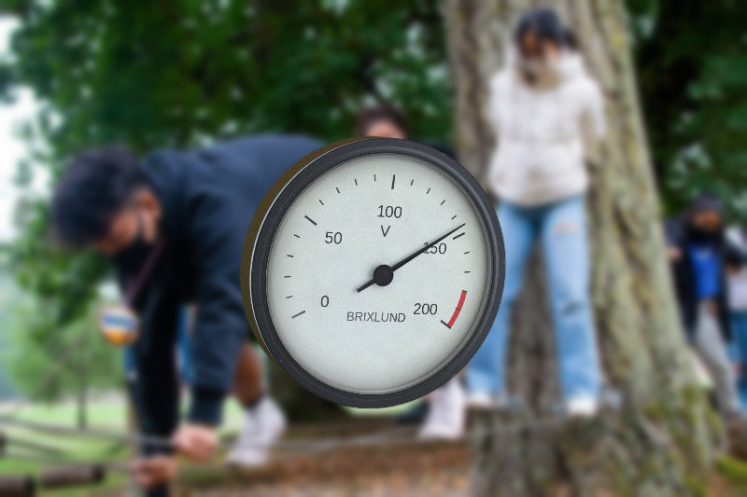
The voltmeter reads V 145
